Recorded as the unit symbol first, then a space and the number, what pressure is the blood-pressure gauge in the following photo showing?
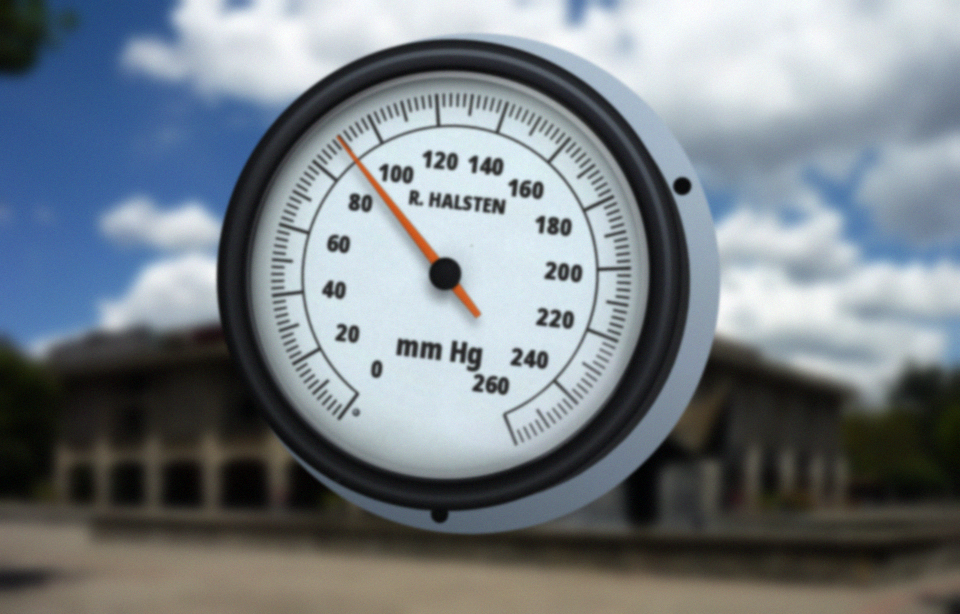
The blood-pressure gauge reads mmHg 90
